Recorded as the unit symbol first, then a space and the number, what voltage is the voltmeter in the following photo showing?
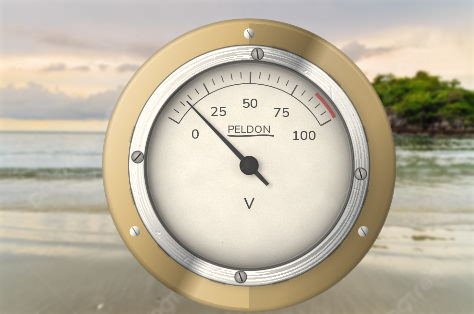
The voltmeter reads V 12.5
